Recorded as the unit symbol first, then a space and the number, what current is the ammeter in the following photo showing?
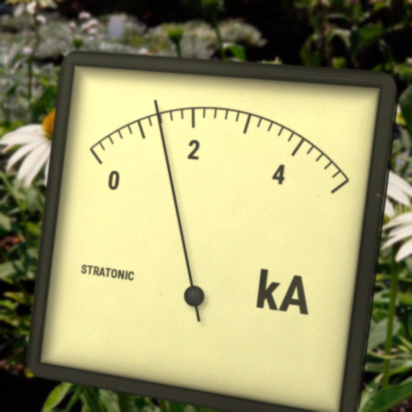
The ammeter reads kA 1.4
